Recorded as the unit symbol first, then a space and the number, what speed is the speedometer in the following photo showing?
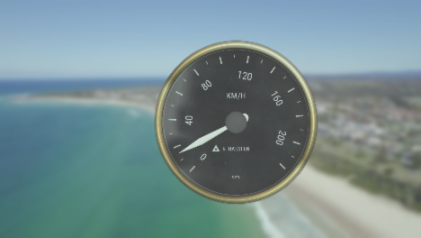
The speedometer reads km/h 15
